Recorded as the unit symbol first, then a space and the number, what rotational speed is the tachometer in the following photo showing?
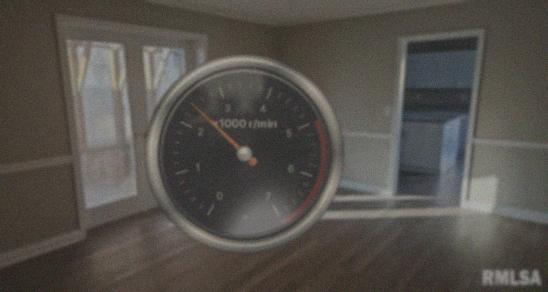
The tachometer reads rpm 2400
